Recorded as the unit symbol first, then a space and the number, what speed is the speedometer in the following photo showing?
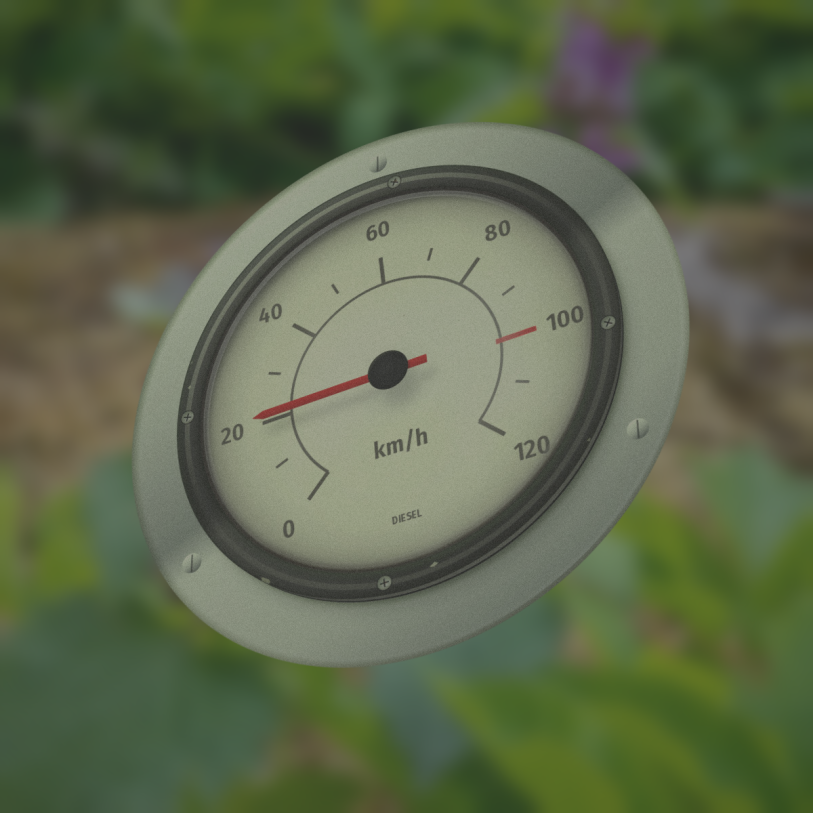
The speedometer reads km/h 20
